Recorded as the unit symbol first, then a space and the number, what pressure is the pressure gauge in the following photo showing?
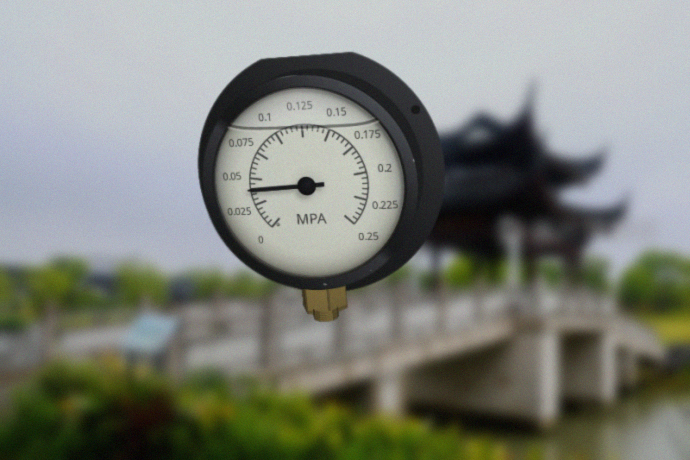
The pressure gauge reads MPa 0.04
